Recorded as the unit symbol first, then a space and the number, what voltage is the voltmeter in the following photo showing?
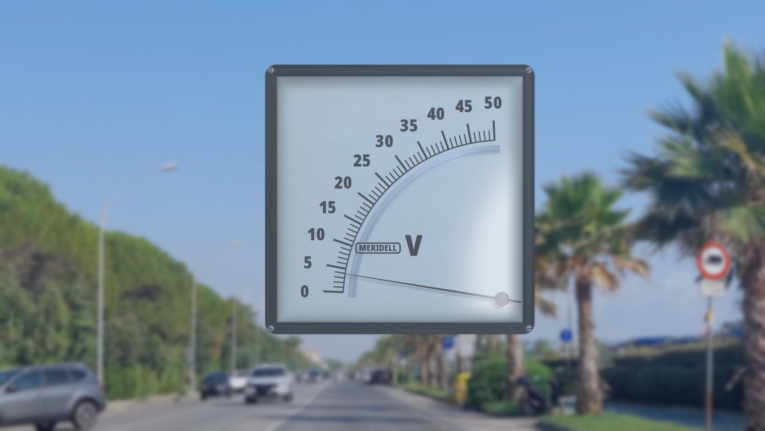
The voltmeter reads V 4
